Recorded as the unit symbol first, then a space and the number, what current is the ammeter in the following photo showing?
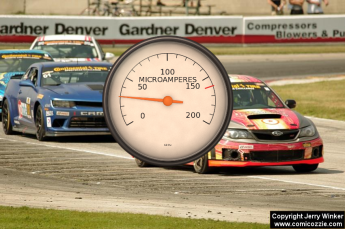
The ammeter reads µA 30
